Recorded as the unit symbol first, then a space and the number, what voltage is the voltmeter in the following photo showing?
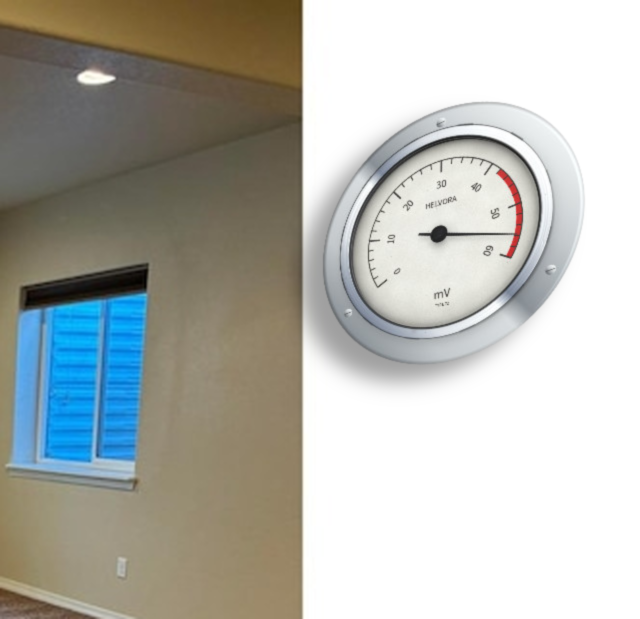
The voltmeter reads mV 56
